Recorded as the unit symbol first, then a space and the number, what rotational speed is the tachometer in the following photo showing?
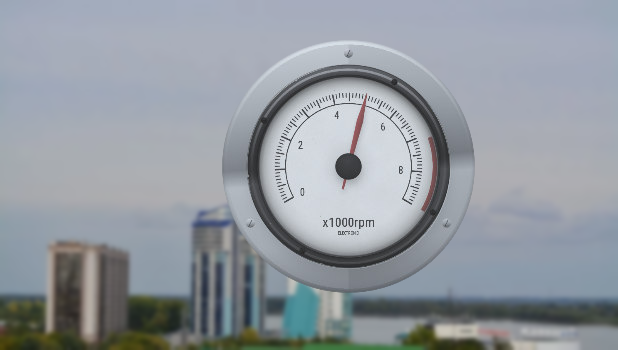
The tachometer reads rpm 5000
